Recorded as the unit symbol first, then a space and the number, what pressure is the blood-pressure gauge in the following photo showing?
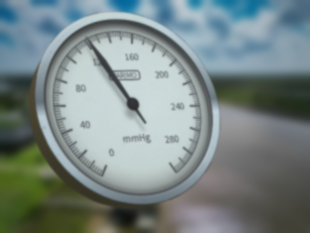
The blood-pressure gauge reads mmHg 120
